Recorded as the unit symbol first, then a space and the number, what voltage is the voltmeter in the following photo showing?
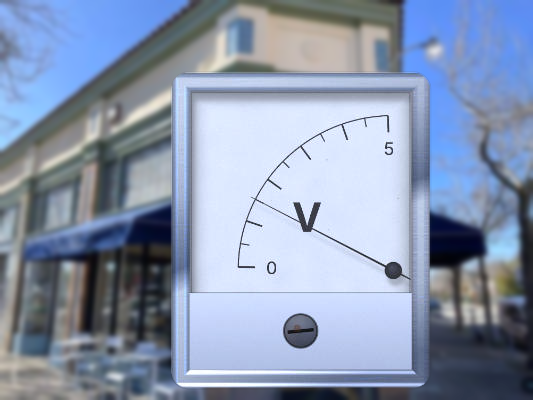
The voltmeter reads V 1.5
